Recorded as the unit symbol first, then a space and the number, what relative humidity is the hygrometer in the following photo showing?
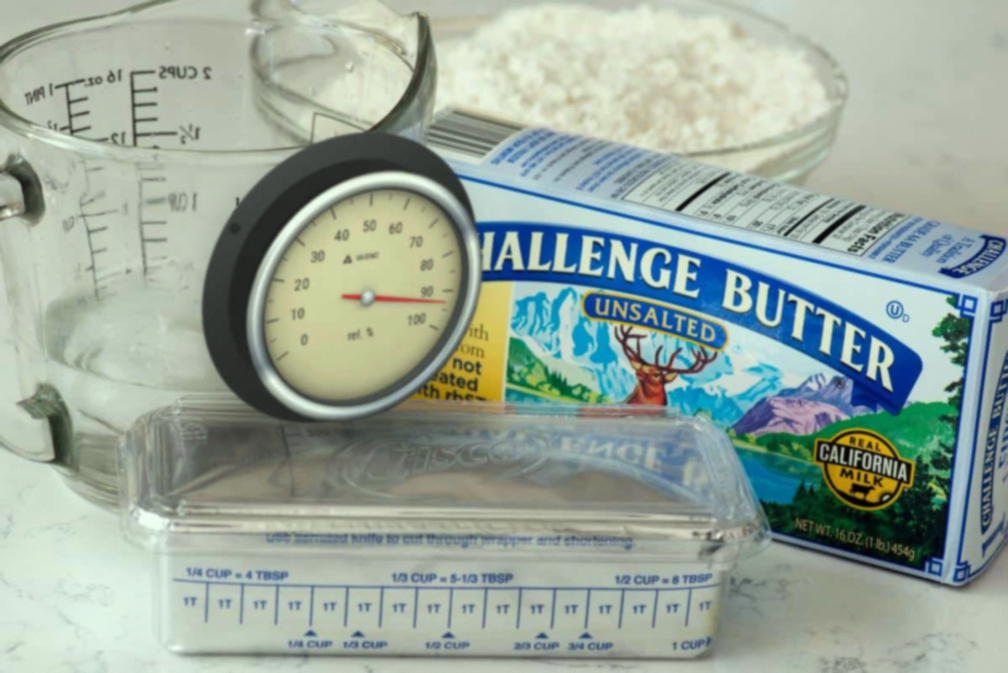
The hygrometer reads % 92.5
